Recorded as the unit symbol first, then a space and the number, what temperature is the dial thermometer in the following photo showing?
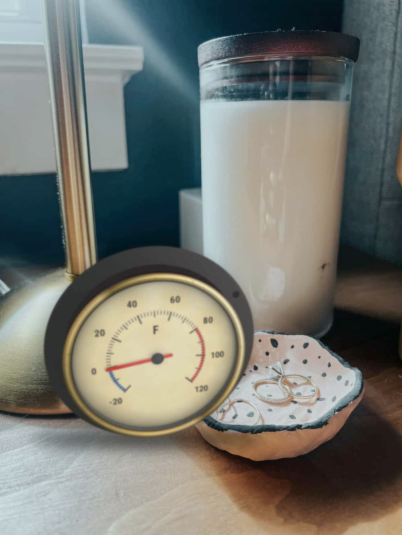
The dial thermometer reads °F 0
